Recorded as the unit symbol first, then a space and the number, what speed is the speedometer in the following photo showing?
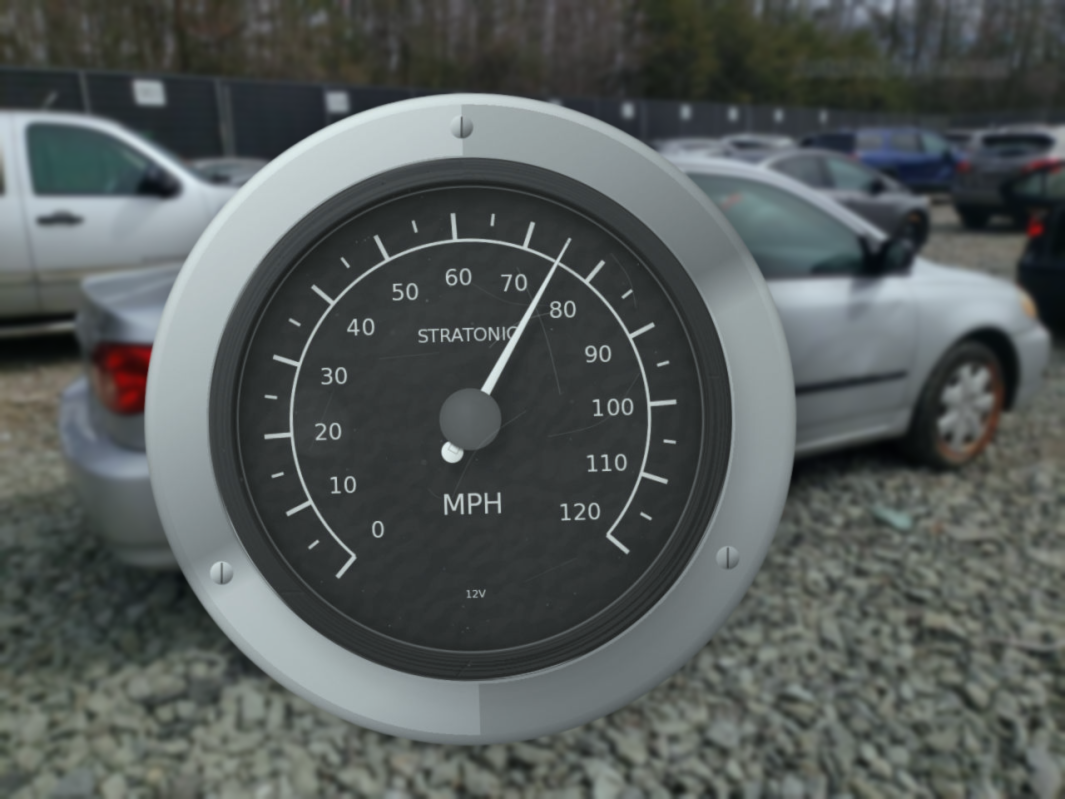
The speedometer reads mph 75
